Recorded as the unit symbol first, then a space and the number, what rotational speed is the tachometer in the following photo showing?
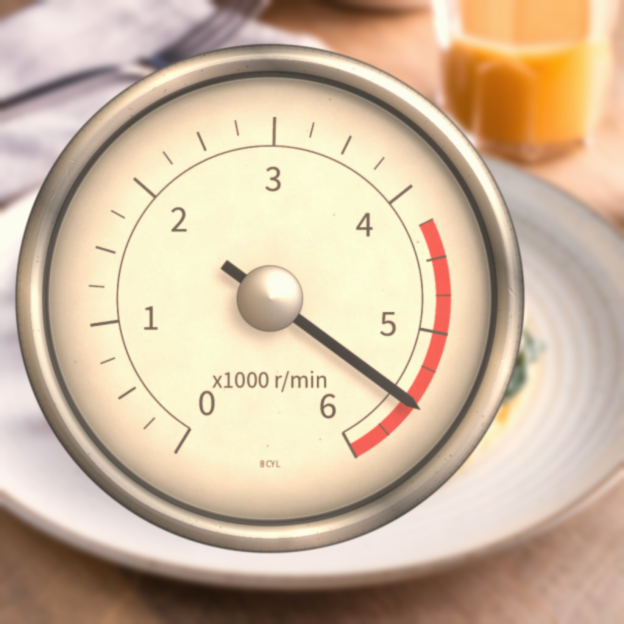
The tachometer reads rpm 5500
